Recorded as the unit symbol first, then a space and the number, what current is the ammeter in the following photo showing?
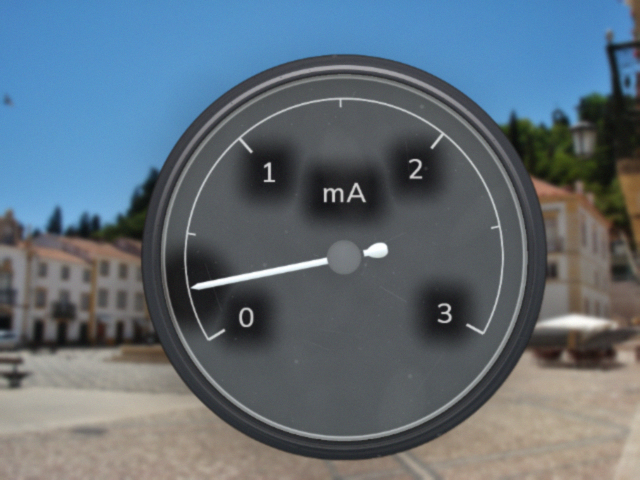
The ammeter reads mA 0.25
